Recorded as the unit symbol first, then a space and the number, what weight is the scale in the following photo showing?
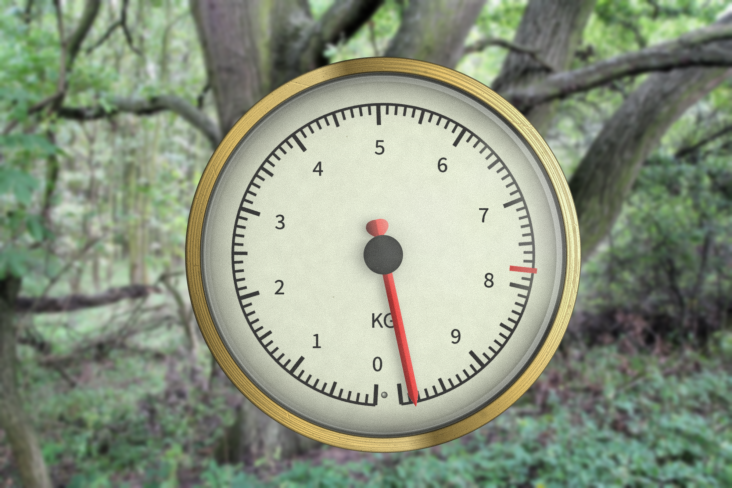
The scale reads kg 9.85
